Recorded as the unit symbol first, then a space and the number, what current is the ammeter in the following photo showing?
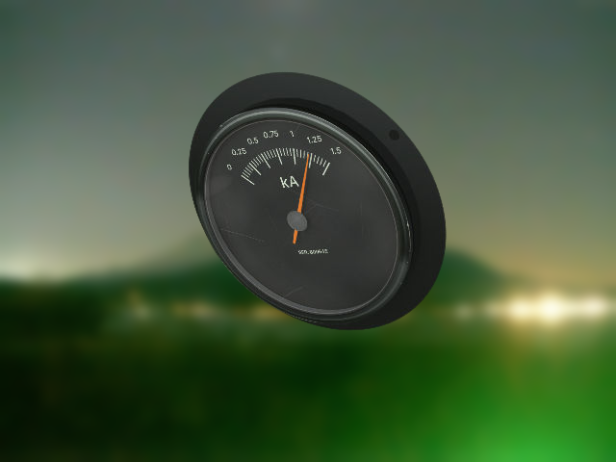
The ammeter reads kA 1.25
